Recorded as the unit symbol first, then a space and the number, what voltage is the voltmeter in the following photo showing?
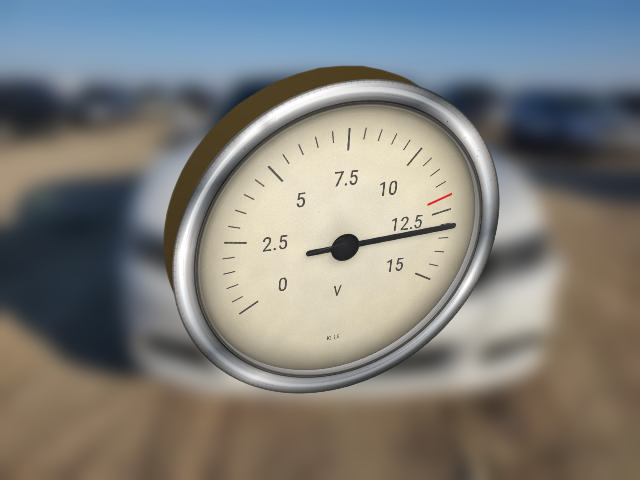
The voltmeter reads V 13
